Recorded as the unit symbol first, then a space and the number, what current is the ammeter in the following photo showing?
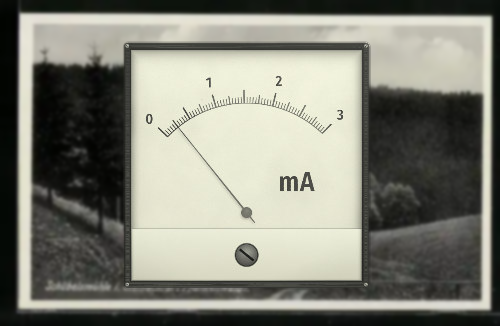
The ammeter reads mA 0.25
